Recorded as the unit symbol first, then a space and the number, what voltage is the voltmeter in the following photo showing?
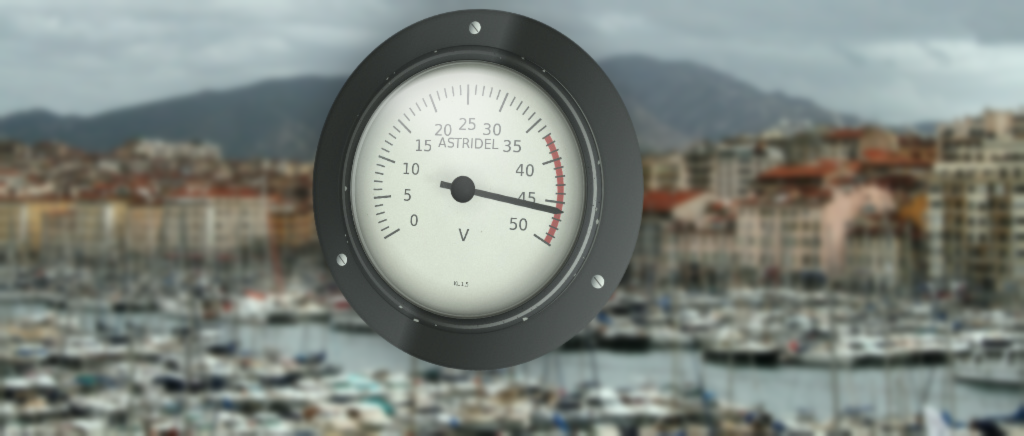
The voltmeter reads V 46
